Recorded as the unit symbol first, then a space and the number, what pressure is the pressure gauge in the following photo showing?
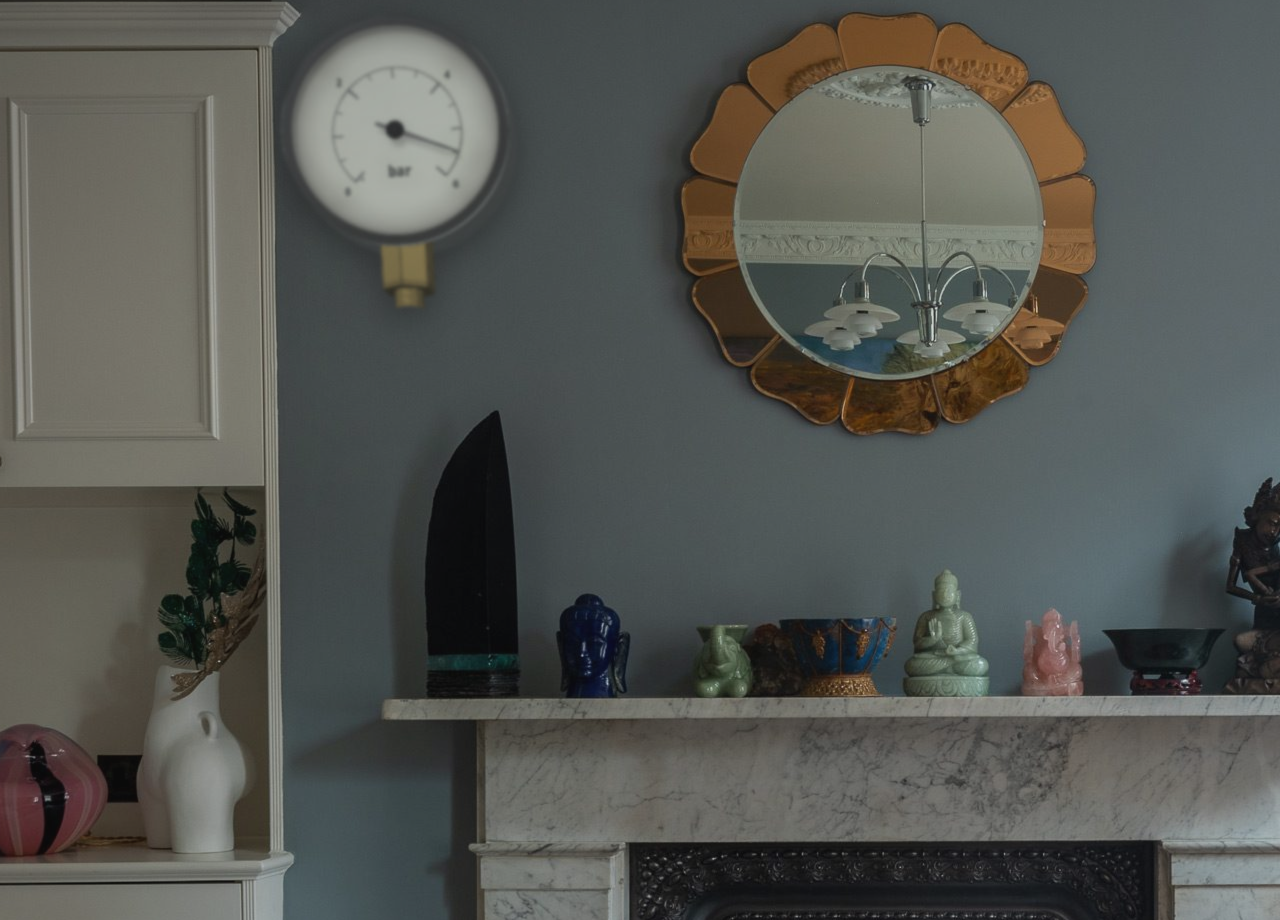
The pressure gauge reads bar 5.5
